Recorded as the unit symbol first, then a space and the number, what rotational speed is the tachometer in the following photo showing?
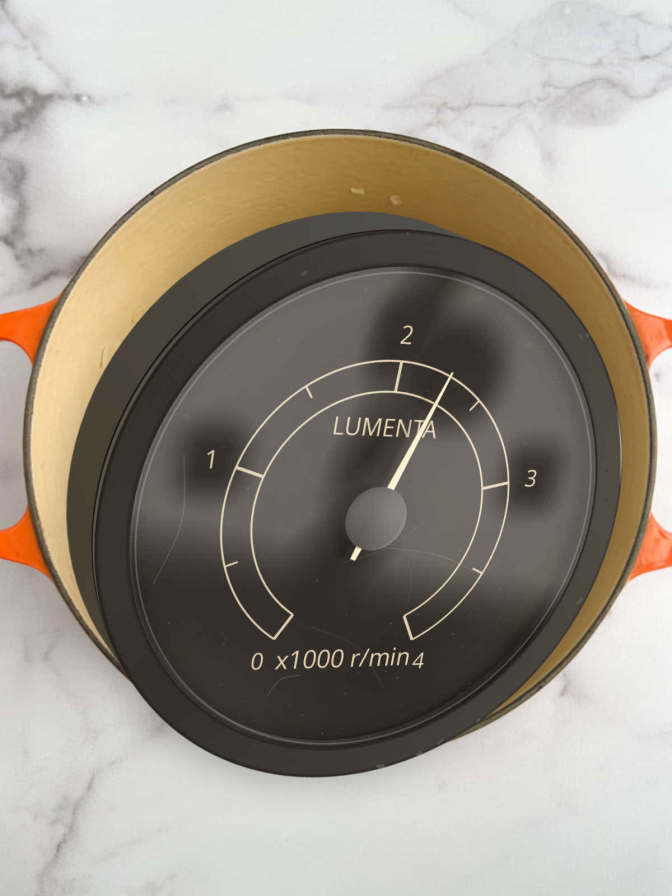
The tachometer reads rpm 2250
